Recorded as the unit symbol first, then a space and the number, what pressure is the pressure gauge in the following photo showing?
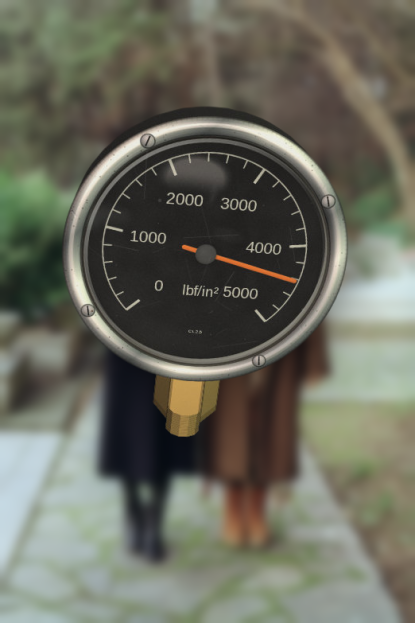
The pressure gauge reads psi 4400
